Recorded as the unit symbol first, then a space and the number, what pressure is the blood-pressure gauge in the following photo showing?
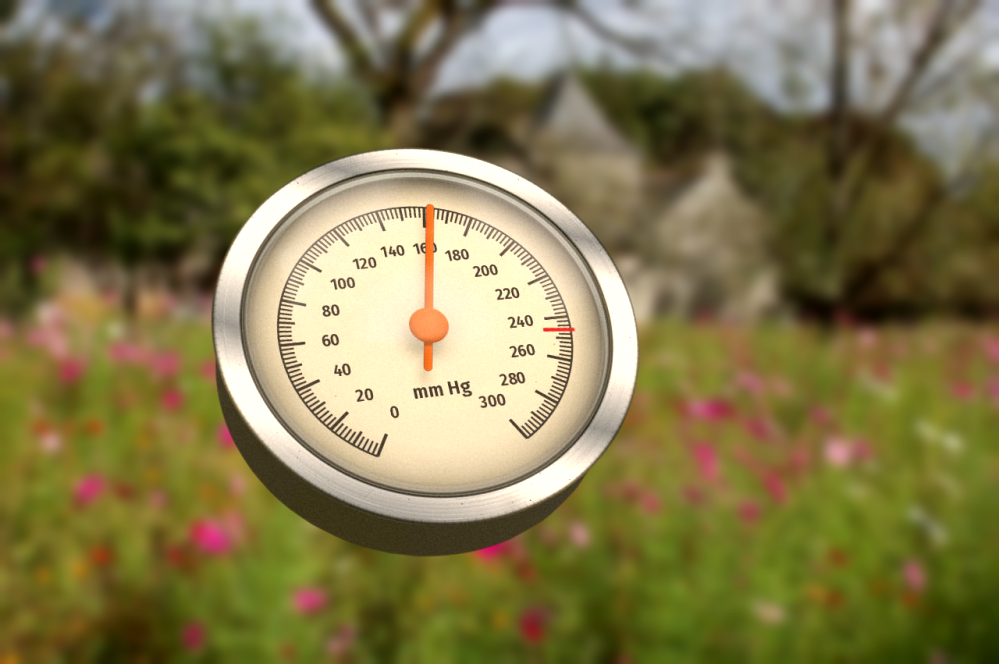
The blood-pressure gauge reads mmHg 162
